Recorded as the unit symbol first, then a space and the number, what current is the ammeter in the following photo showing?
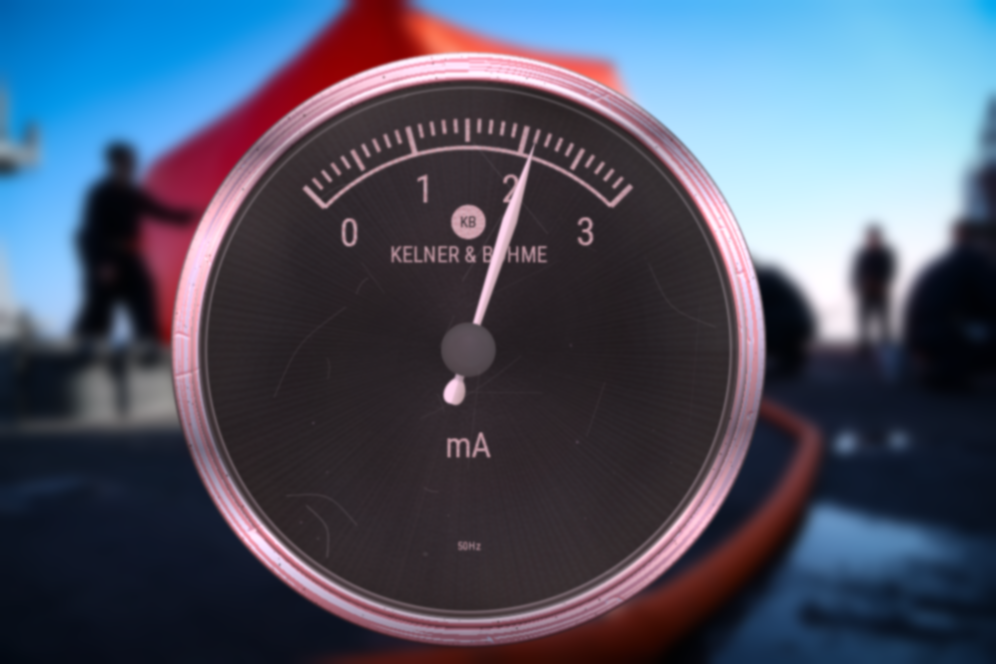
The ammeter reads mA 2.1
